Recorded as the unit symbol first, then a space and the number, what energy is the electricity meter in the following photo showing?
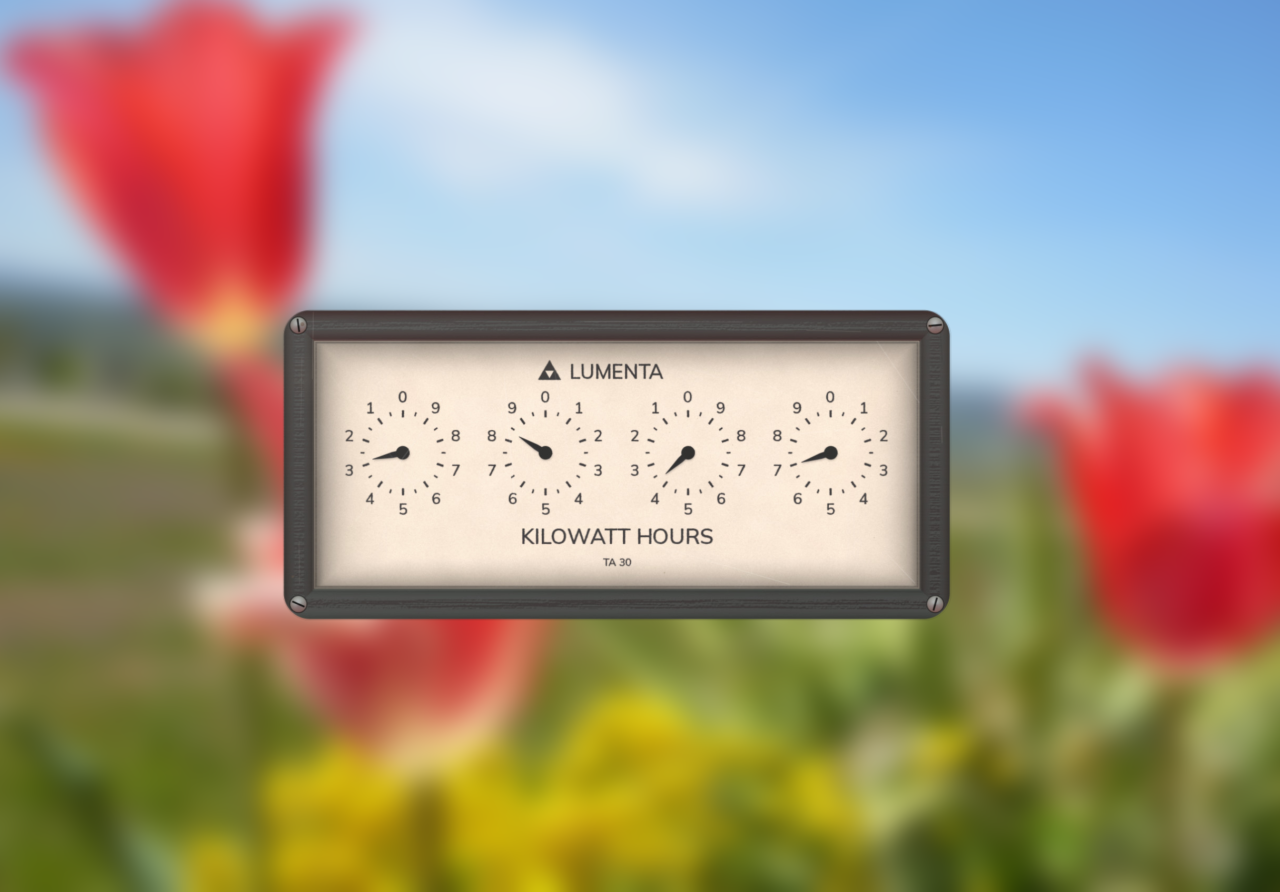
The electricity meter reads kWh 2837
